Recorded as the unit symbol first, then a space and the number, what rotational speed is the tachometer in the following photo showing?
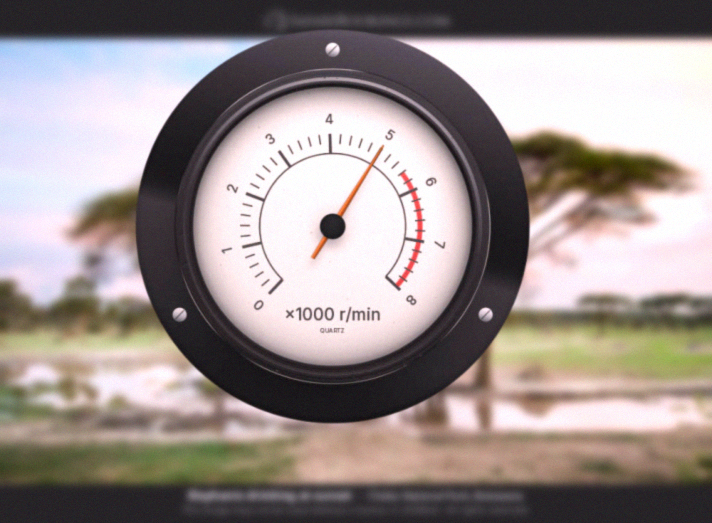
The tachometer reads rpm 5000
